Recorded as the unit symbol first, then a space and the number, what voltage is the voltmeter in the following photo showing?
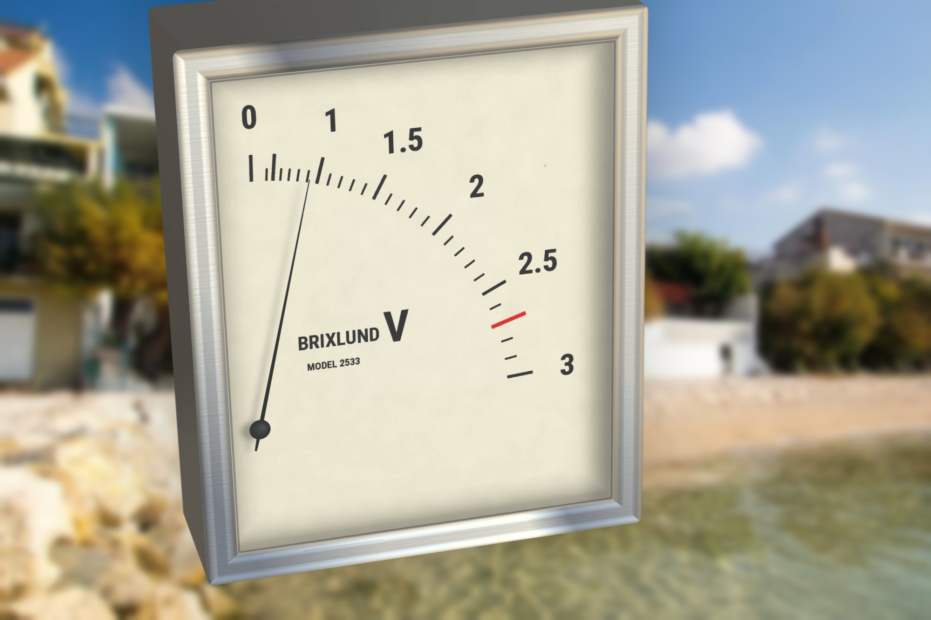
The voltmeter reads V 0.9
